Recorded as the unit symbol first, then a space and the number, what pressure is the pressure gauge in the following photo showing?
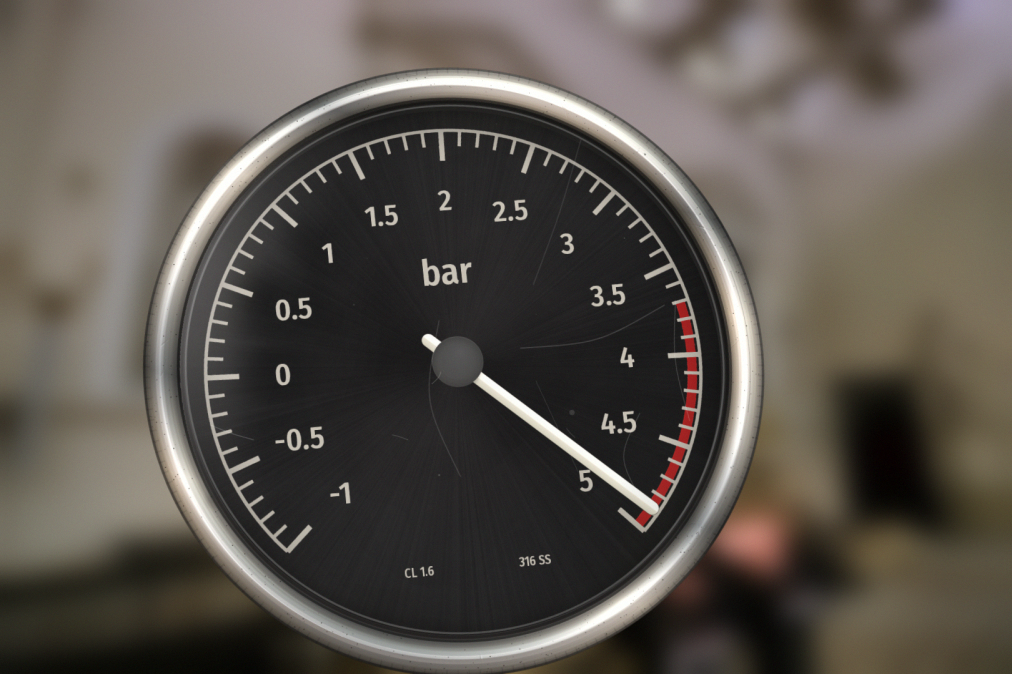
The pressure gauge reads bar 4.9
